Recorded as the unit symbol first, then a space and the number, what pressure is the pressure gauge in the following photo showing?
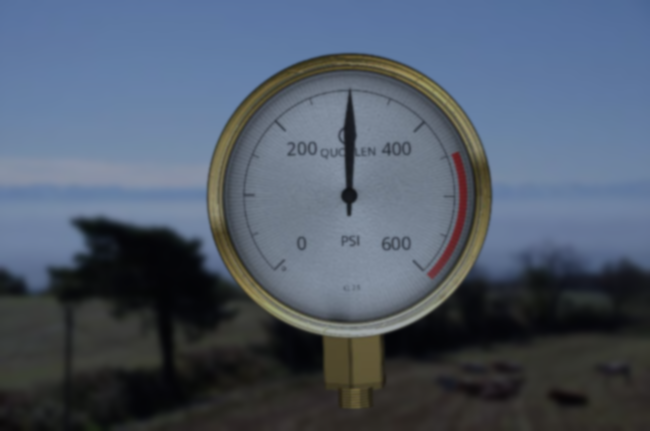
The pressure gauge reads psi 300
